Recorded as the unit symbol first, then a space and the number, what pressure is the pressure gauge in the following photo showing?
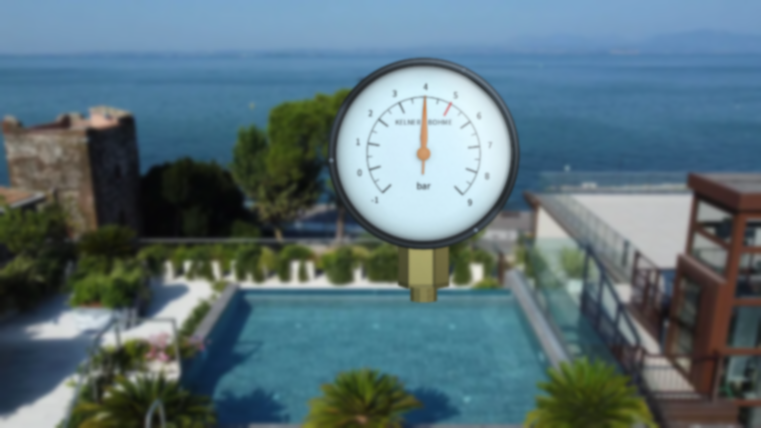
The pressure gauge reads bar 4
